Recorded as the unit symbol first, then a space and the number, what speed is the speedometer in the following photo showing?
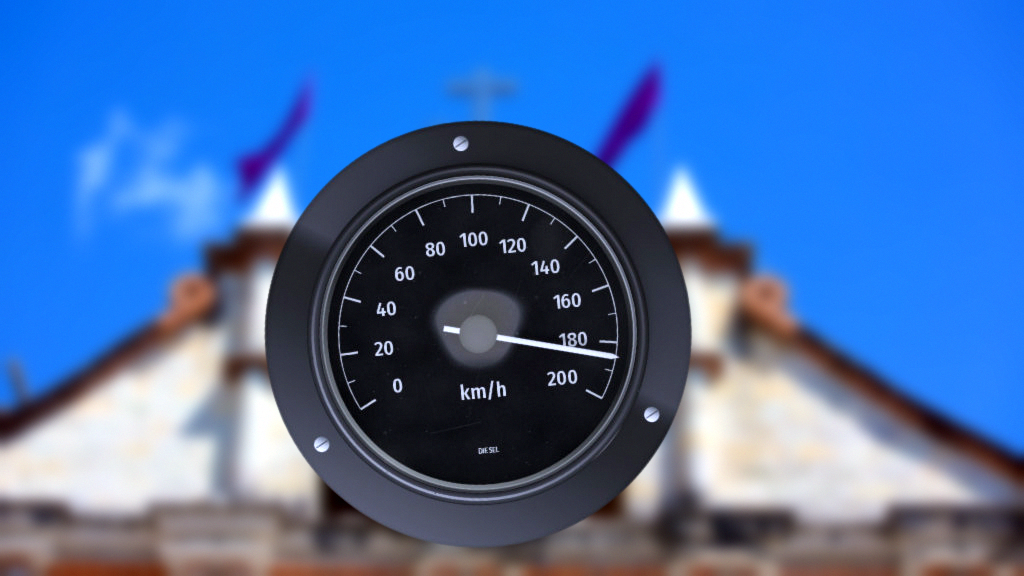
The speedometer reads km/h 185
